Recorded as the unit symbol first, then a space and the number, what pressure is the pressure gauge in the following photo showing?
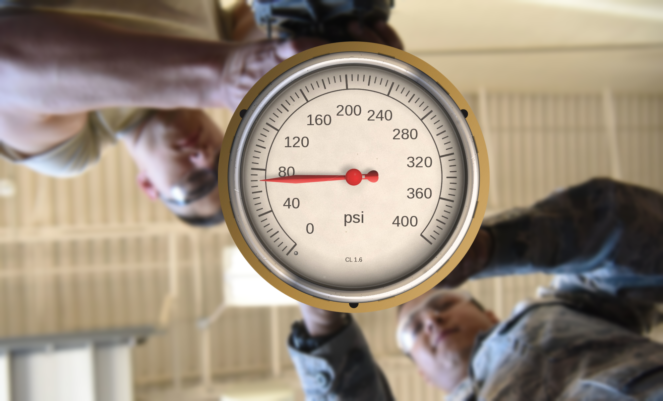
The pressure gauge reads psi 70
